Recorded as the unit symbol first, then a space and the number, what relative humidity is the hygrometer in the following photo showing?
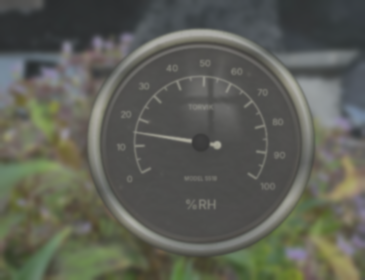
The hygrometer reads % 15
